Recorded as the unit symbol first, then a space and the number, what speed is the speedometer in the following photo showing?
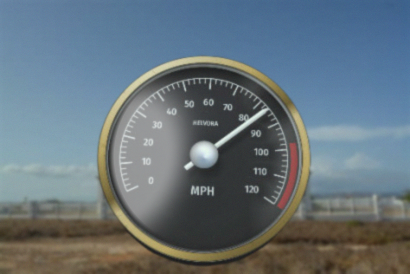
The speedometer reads mph 84
